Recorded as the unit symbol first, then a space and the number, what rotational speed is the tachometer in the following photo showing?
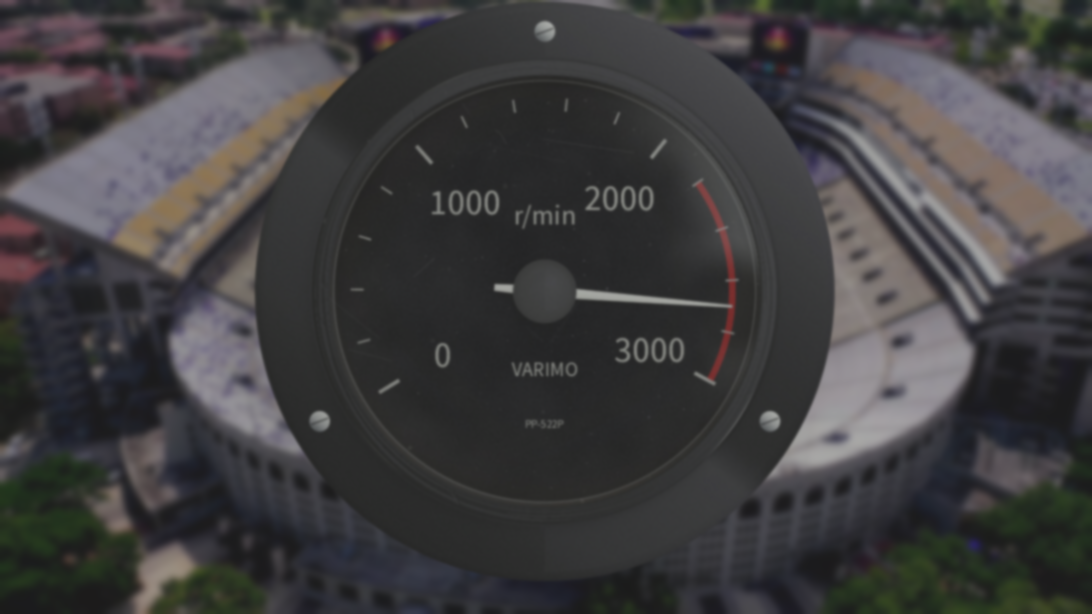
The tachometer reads rpm 2700
